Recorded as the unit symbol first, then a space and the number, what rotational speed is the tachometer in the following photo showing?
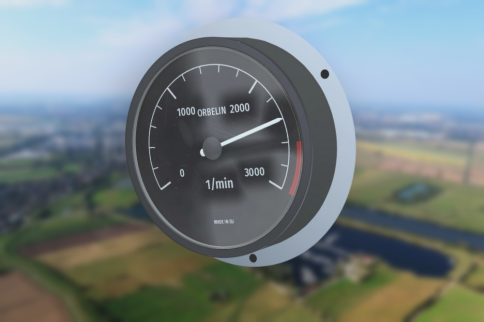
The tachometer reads rpm 2400
